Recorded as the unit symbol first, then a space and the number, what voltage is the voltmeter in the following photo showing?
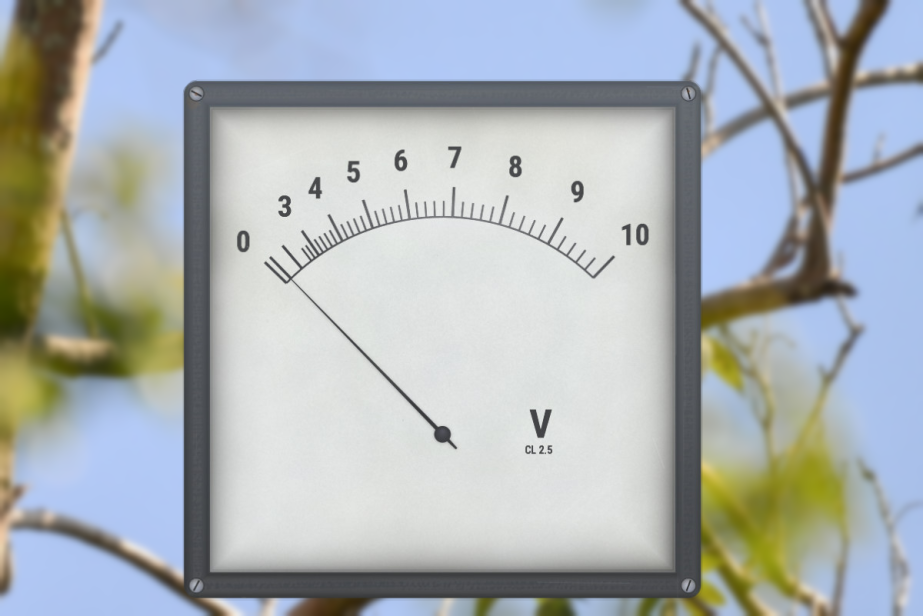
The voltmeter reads V 1
